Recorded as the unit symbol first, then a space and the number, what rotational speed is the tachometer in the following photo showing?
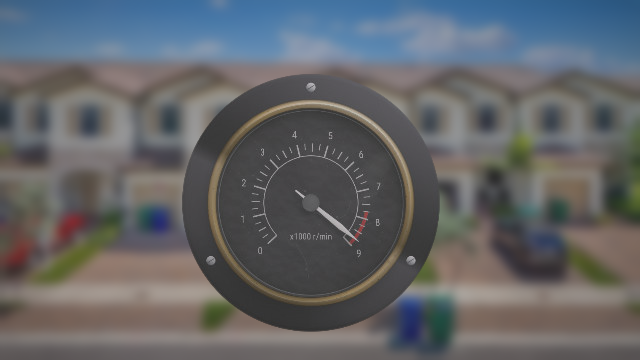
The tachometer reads rpm 8750
